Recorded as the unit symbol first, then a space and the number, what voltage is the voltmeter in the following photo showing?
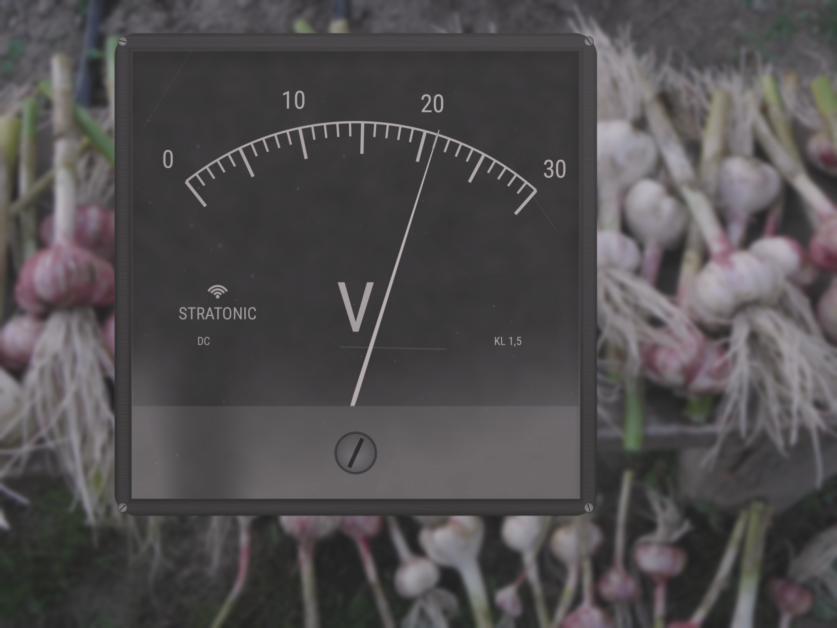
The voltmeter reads V 21
